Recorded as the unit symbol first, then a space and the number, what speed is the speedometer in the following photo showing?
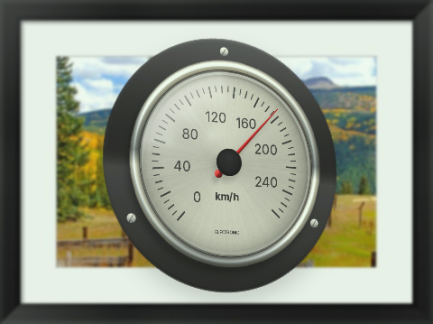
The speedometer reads km/h 175
